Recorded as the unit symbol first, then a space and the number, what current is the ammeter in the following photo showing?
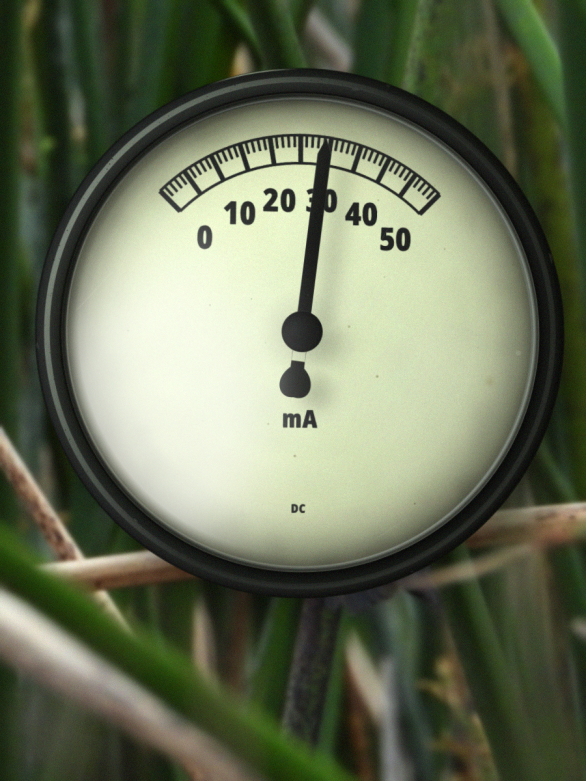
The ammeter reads mA 29
